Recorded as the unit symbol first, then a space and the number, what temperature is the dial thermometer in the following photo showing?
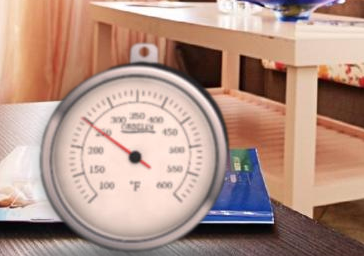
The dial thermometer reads °F 250
